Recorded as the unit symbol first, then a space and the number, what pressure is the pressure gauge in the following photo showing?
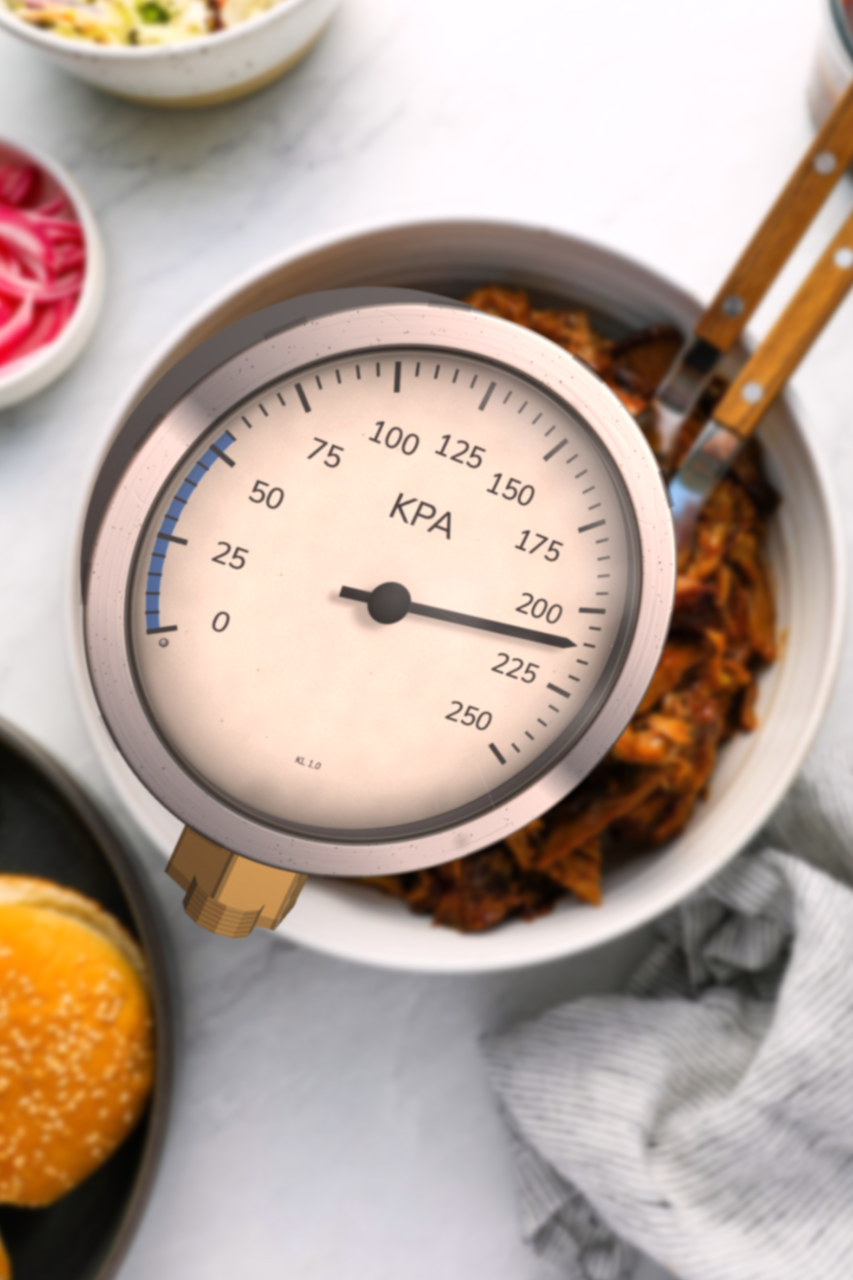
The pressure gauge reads kPa 210
